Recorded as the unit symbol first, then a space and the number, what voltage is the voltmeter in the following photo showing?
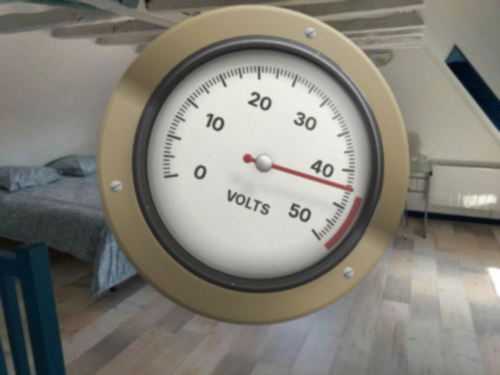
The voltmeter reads V 42.5
